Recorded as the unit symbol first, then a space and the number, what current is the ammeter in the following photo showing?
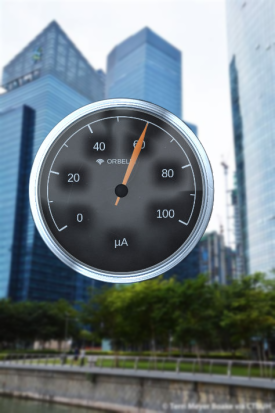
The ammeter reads µA 60
